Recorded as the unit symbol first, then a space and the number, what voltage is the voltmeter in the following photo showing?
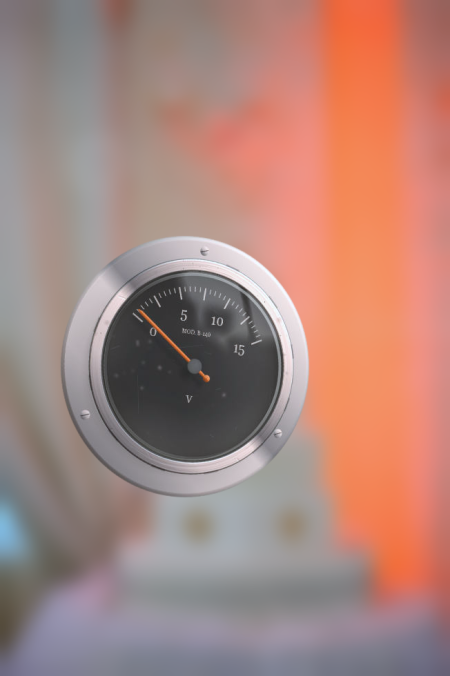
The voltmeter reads V 0.5
